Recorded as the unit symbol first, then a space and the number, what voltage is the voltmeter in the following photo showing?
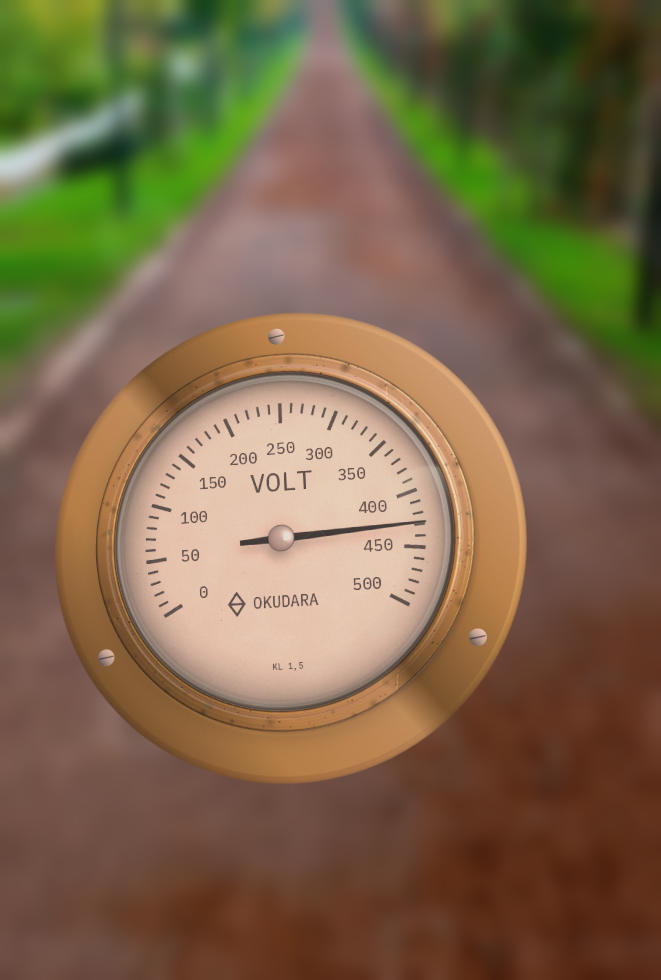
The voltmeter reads V 430
